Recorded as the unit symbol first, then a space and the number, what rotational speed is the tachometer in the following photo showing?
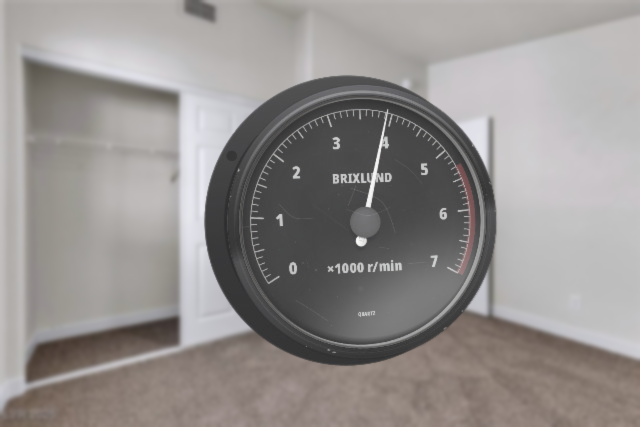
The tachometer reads rpm 3900
